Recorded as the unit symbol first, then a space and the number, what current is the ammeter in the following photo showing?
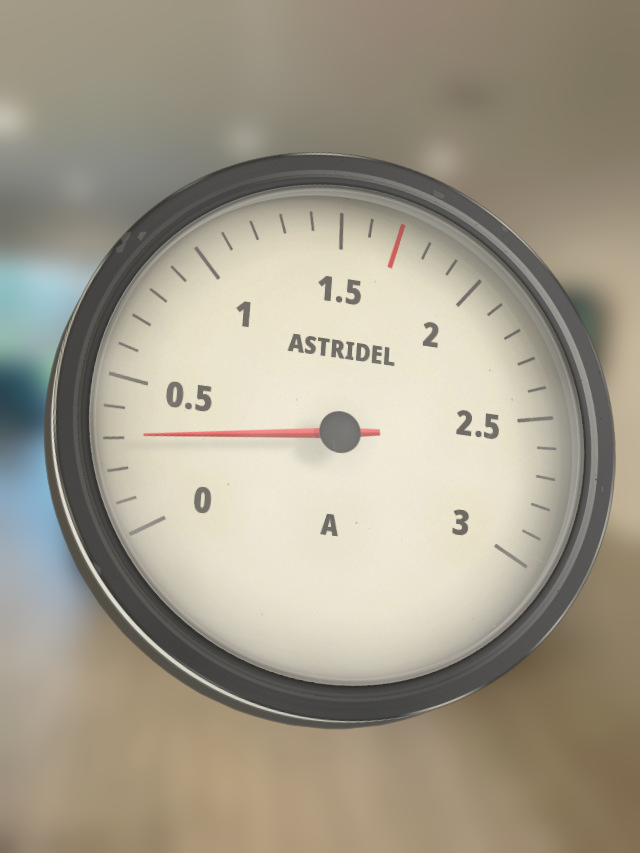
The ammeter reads A 0.3
